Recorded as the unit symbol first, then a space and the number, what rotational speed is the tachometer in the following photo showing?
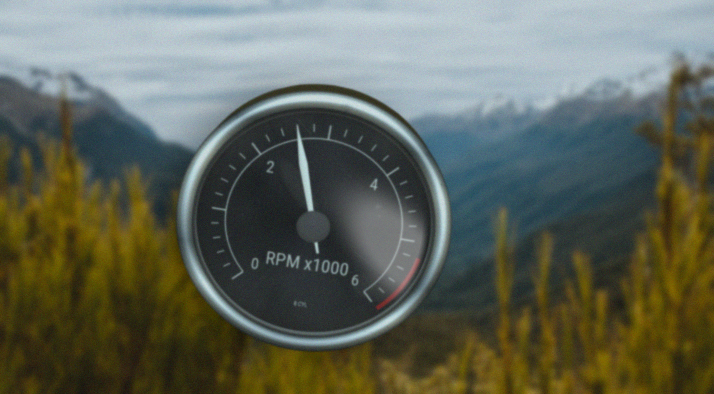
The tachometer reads rpm 2600
